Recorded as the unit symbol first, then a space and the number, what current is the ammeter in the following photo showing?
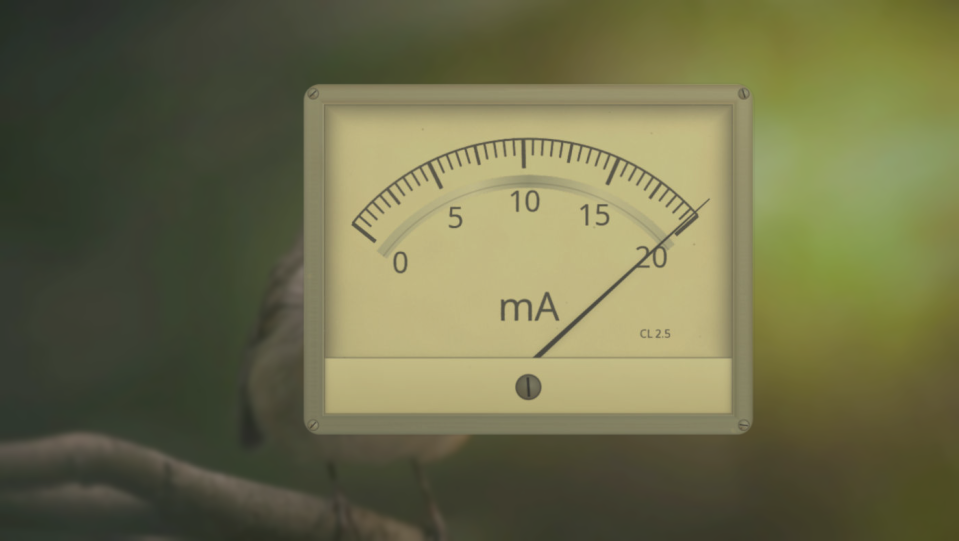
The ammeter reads mA 19.75
